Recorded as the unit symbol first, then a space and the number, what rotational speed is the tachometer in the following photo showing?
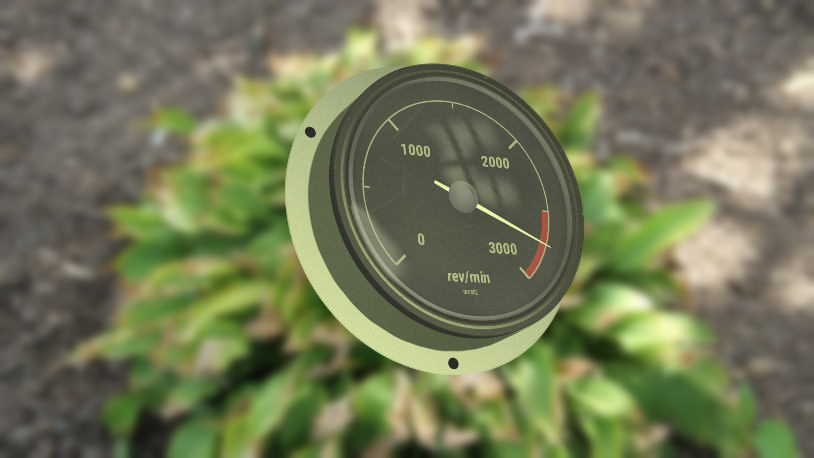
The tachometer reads rpm 2750
